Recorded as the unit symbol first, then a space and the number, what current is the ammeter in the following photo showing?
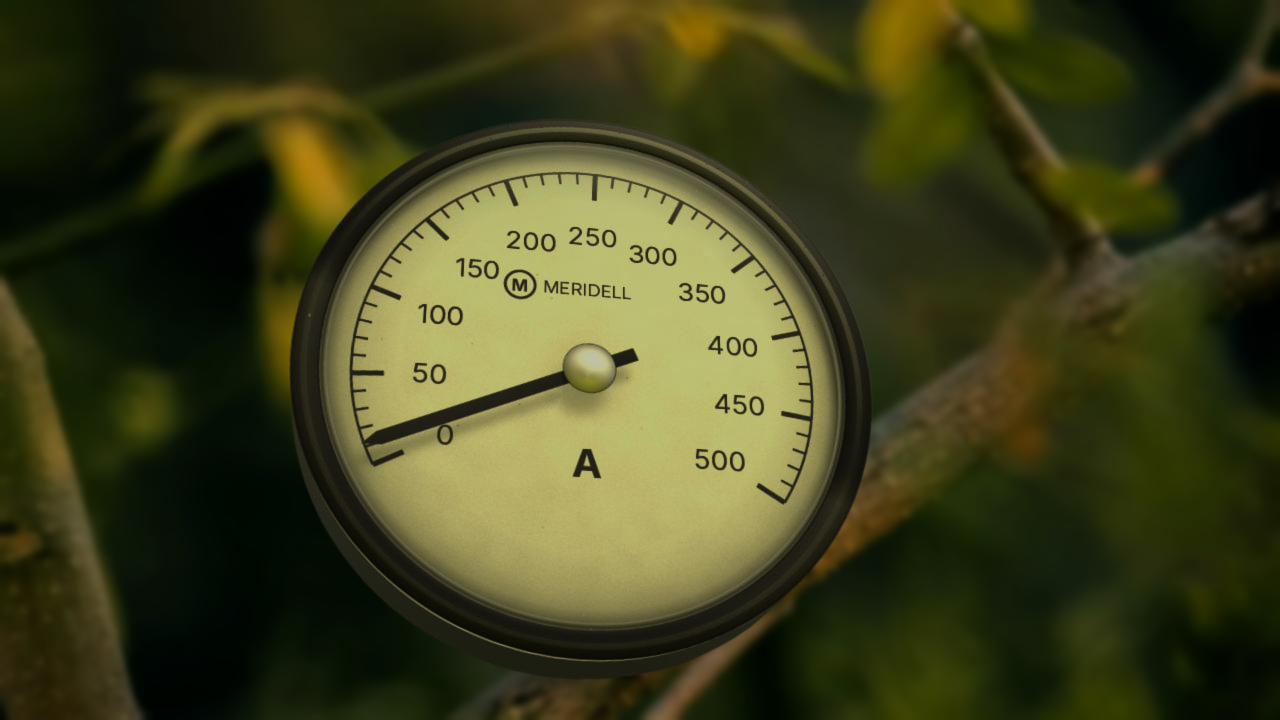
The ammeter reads A 10
